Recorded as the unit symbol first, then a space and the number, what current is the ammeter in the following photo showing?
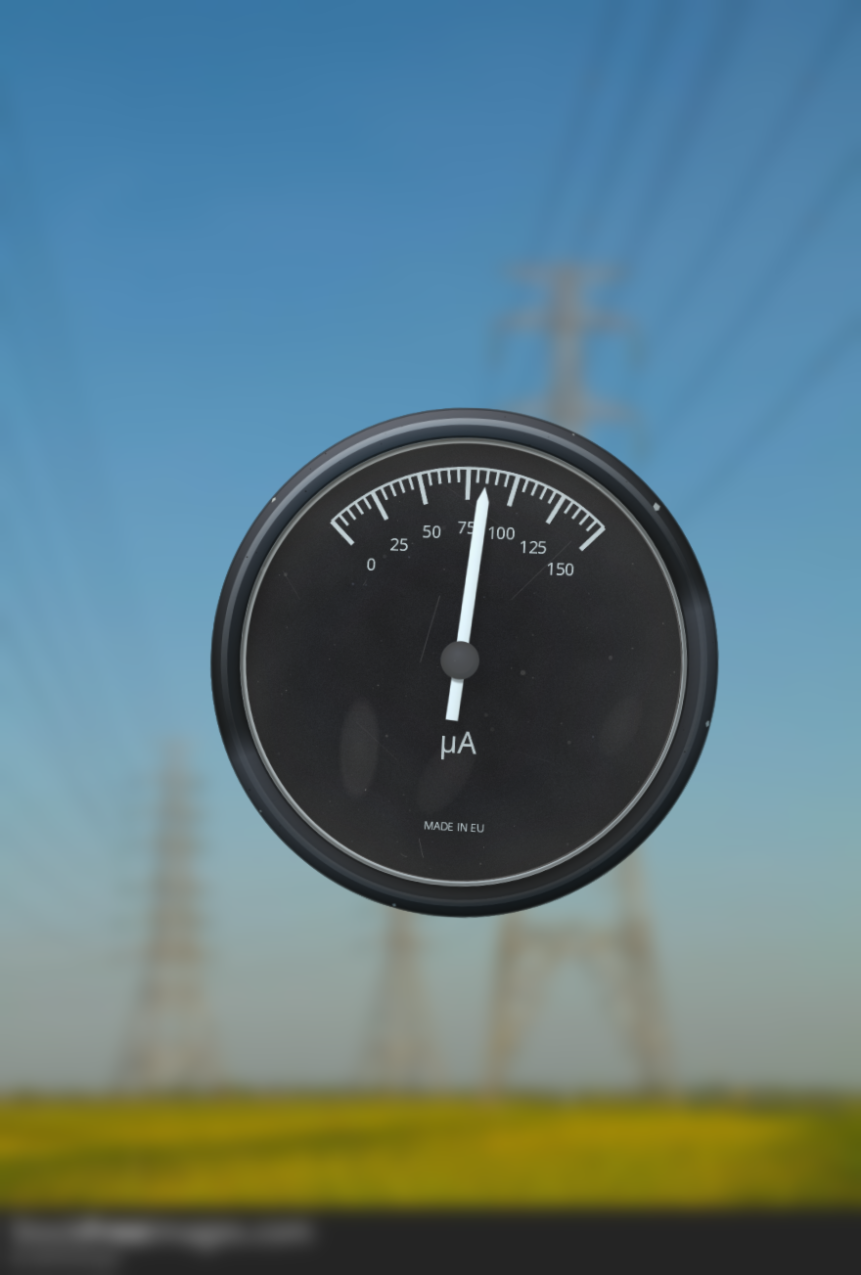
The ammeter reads µA 85
